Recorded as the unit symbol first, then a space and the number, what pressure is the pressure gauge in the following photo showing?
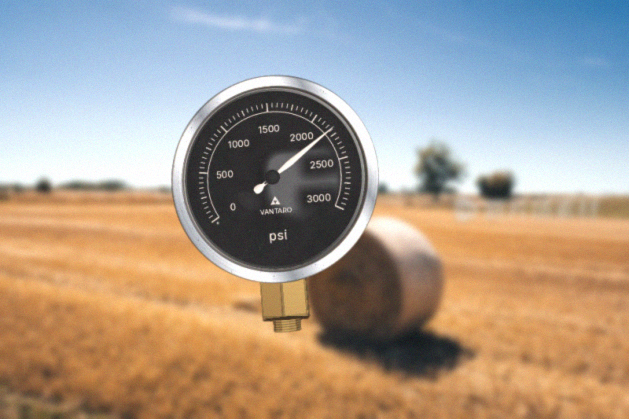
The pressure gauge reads psi 2200
